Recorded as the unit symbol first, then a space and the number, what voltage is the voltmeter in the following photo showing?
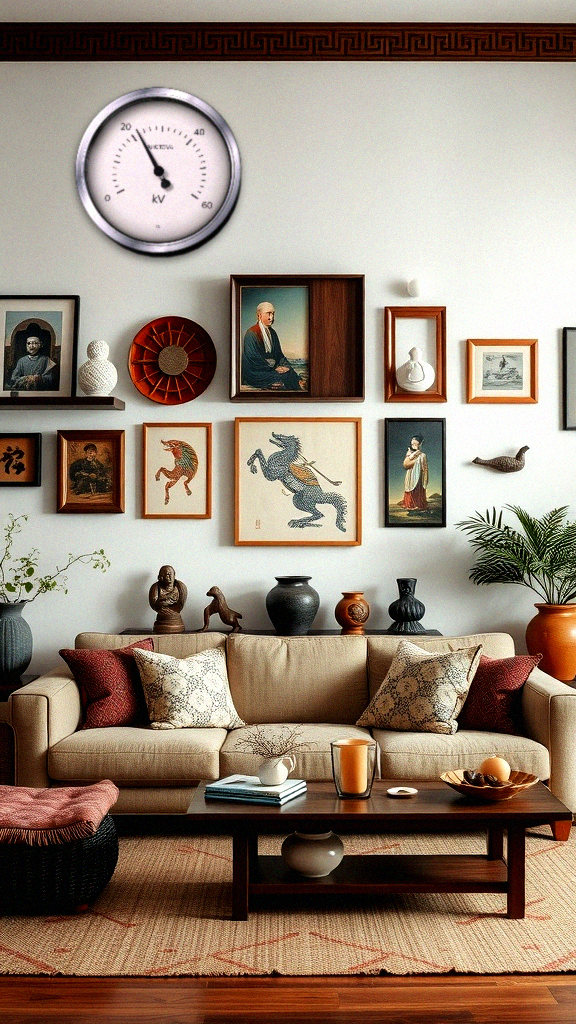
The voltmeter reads kV 22
